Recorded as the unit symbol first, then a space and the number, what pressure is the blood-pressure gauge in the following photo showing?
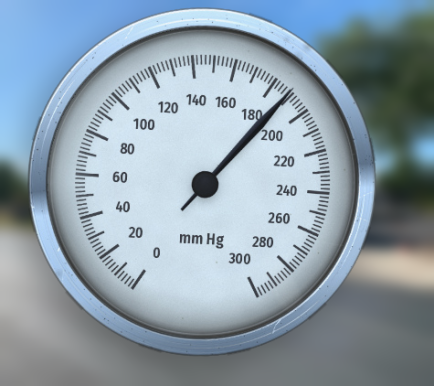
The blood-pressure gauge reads mmHg 188
